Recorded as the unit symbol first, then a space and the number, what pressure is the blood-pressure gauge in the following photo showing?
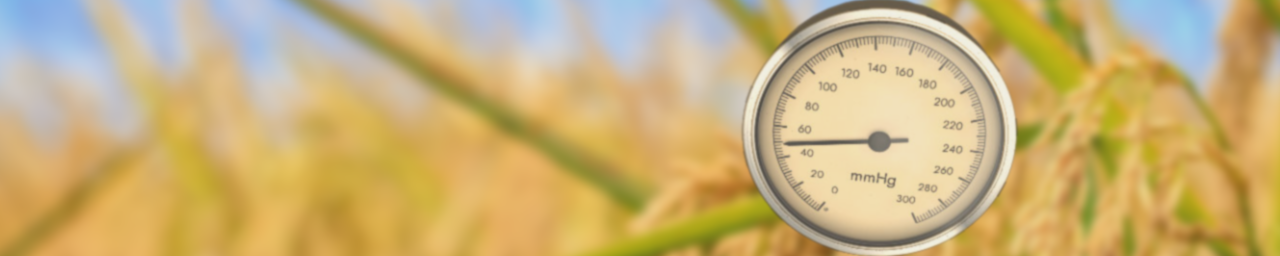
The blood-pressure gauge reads mmHg 50
